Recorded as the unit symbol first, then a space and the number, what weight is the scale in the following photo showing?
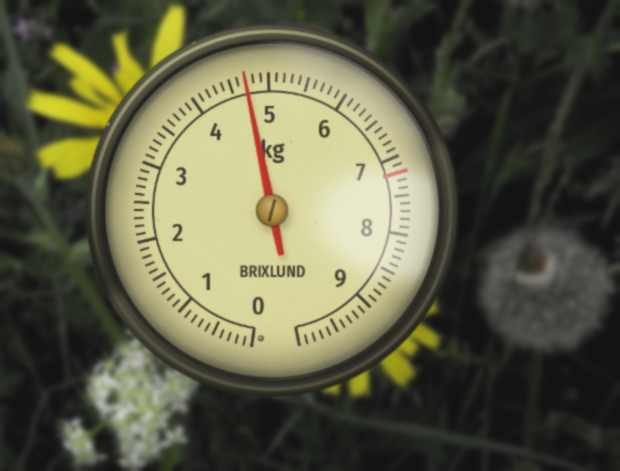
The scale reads kg 4.7
